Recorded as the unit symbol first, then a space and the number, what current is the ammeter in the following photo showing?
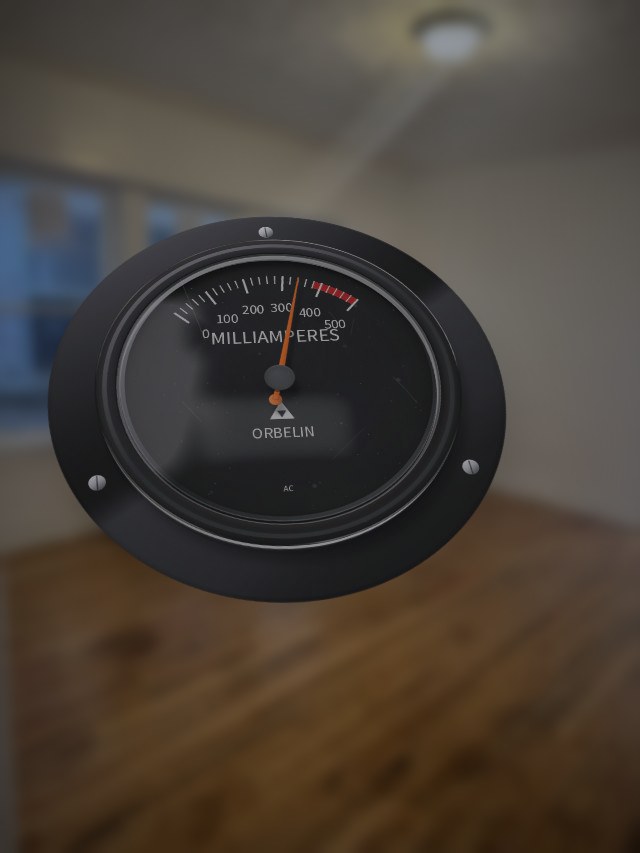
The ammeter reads mA 340
